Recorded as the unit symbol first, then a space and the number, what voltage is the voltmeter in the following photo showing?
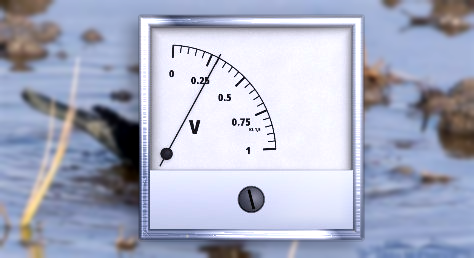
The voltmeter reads V 0.3
